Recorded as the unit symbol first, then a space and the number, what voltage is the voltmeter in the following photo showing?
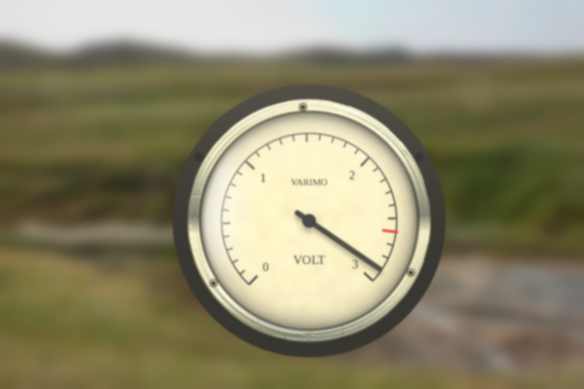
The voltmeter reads V 2.9
